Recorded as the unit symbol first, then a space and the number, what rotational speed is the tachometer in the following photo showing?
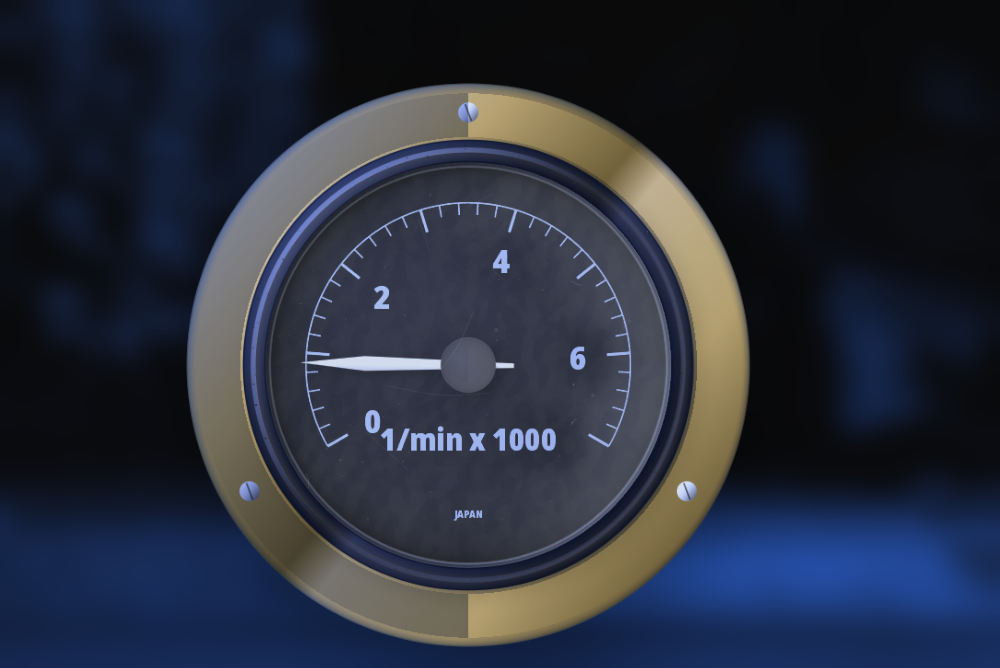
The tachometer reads rpm 900
